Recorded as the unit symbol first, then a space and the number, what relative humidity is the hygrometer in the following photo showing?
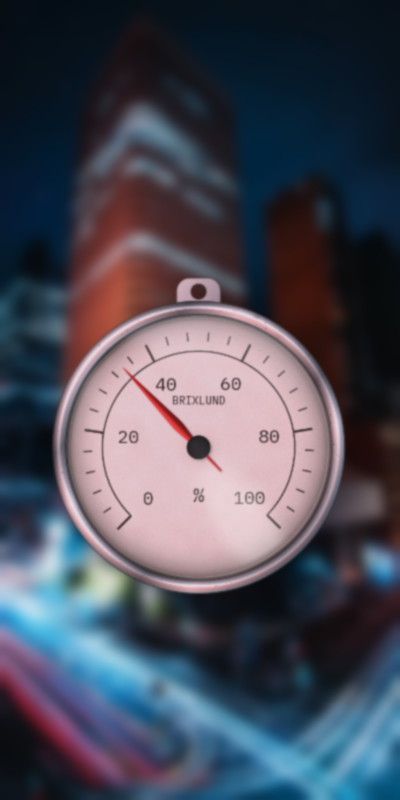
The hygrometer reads % 34
